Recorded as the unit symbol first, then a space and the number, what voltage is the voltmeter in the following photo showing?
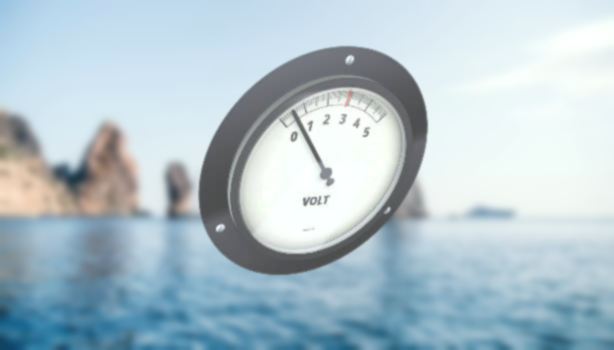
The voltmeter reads V 0.5
